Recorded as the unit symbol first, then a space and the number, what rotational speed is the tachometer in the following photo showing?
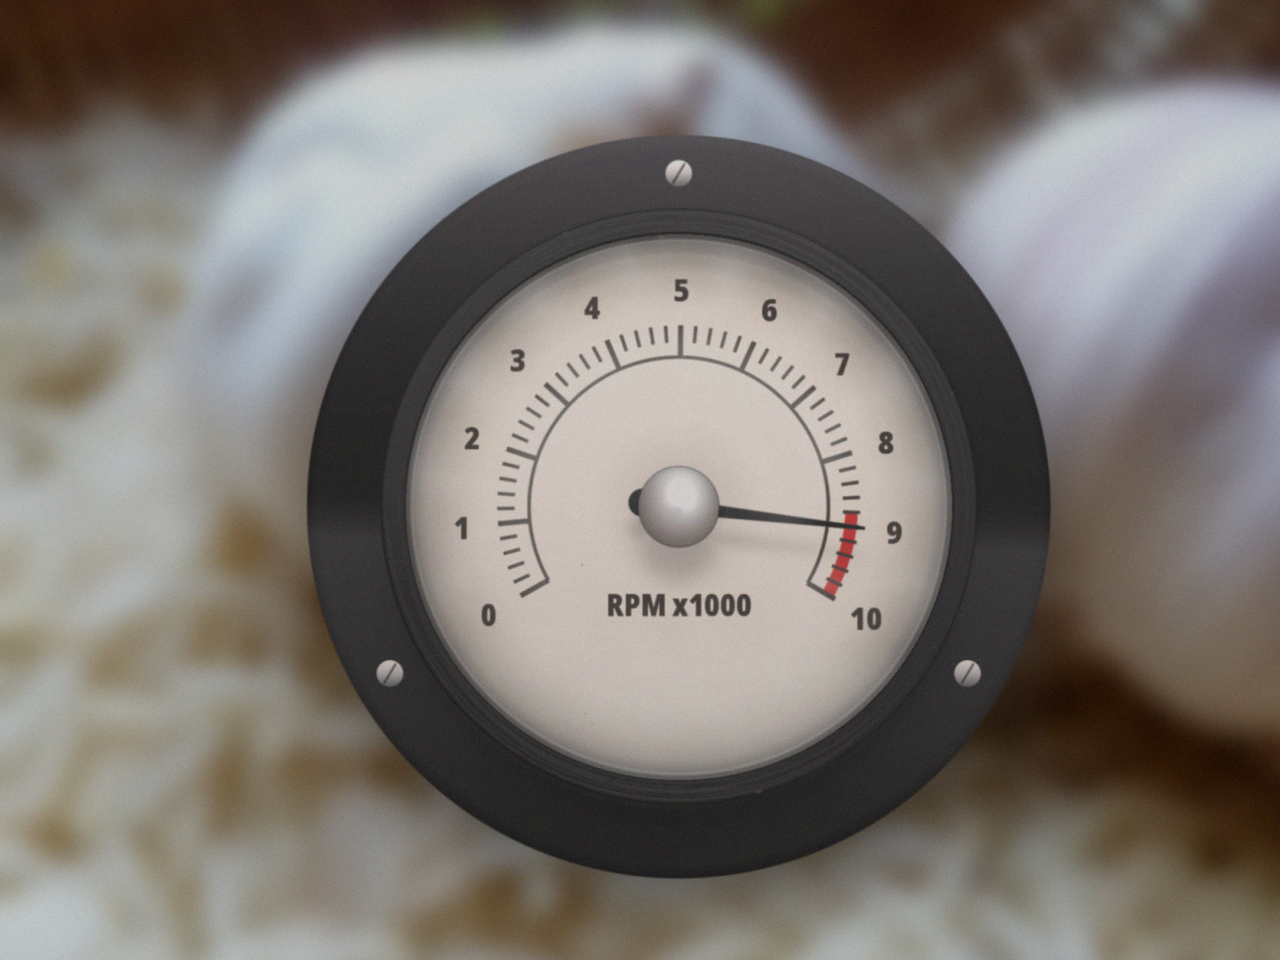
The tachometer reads rpm 9000
